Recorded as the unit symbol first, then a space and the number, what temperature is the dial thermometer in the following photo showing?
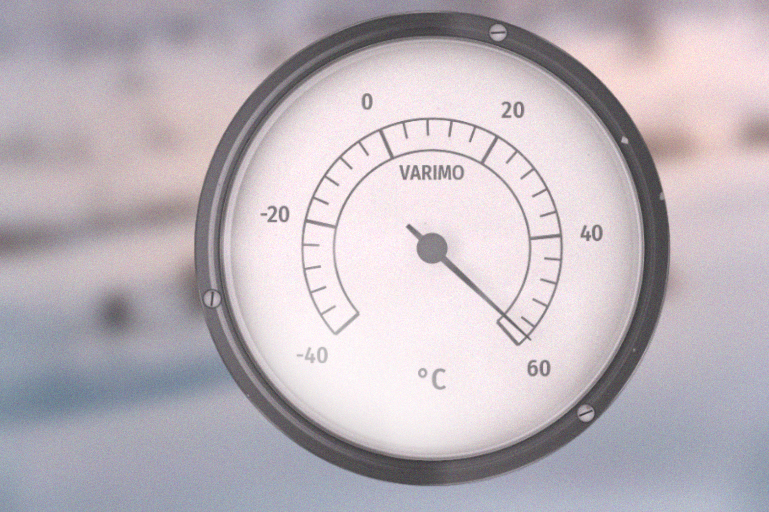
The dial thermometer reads °C 58
